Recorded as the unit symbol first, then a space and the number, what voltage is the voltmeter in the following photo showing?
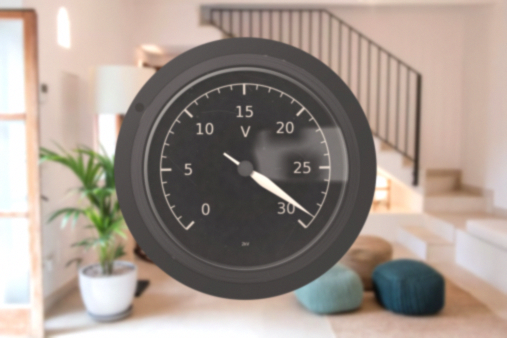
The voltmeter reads V 29
